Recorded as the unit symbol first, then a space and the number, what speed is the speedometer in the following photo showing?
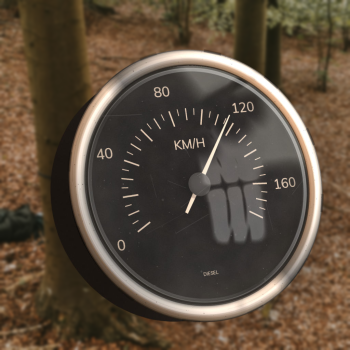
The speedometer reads km/h 115
